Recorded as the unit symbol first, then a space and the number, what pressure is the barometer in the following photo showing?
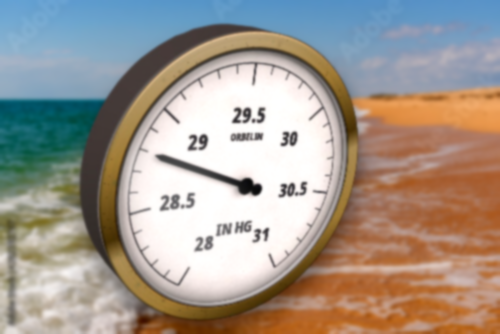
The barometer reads inHg 28.8
